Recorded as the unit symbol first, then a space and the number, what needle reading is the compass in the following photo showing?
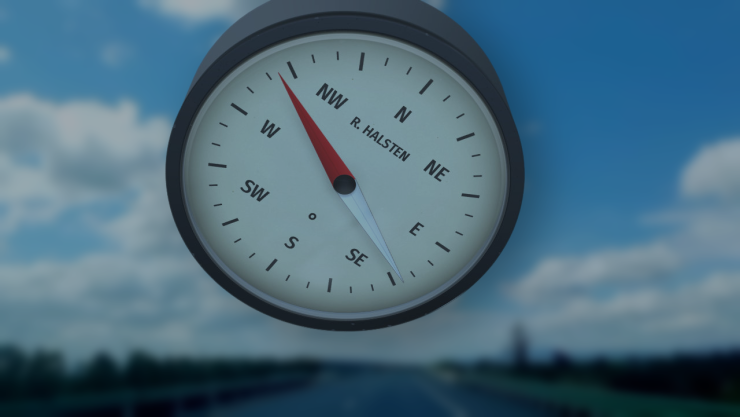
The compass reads ° 295
